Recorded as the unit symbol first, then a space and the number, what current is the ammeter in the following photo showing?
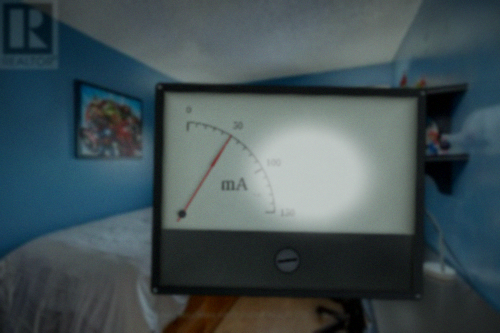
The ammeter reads mA 50
